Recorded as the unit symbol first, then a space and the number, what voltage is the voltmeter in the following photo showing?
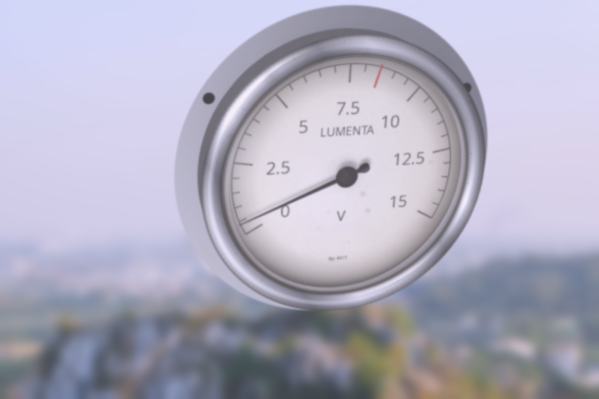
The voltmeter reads V 0.5
